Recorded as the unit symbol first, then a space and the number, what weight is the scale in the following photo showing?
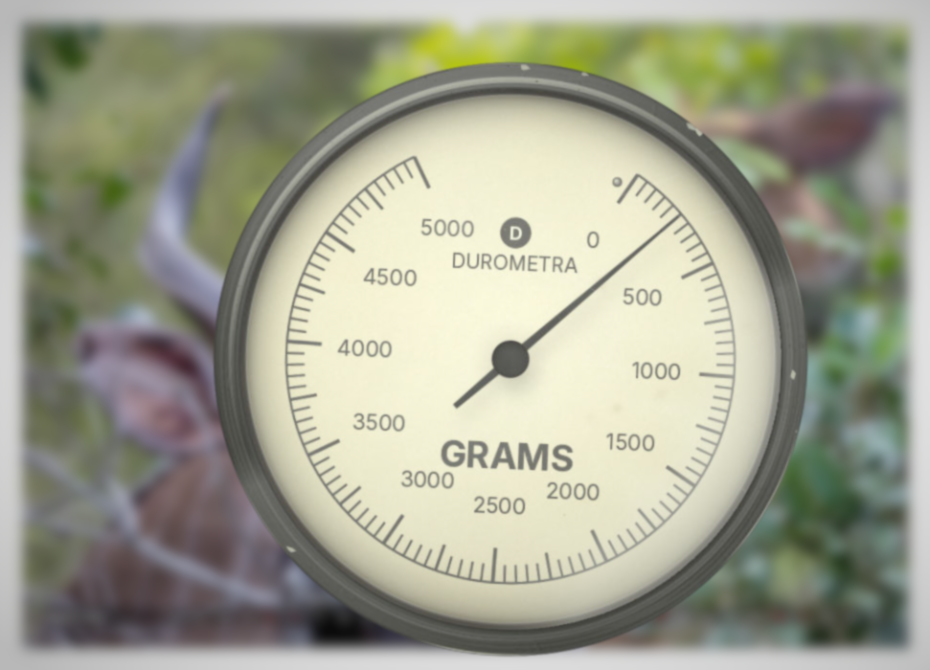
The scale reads g 250
